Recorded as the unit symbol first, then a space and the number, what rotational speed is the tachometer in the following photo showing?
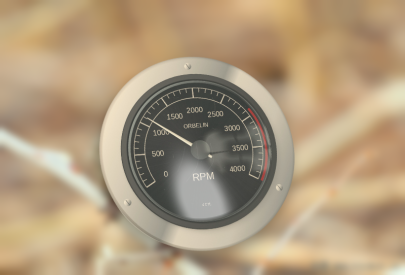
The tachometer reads rpm 1100
